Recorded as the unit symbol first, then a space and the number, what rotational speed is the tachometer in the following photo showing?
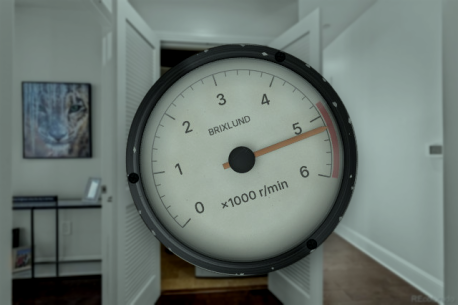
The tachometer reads rpm 5200
